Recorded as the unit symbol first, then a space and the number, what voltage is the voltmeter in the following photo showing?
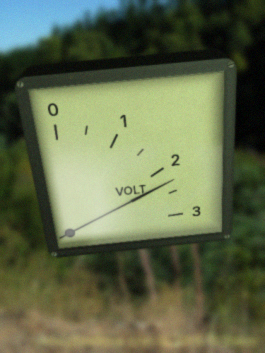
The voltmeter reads V 2.25
